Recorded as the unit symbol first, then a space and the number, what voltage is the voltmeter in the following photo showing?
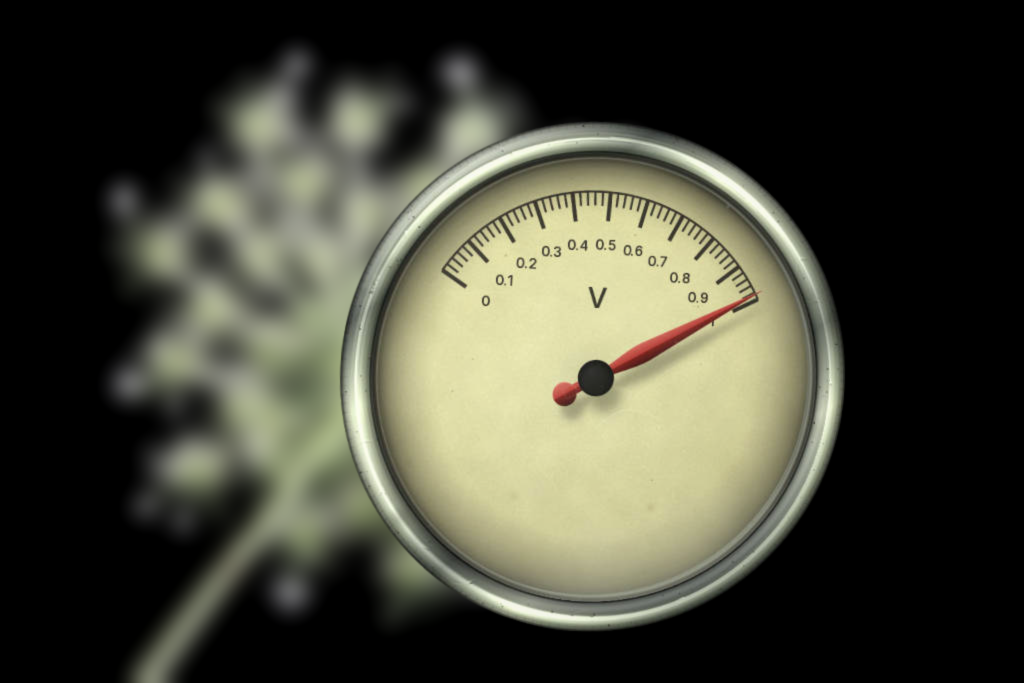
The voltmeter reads V 0.98
